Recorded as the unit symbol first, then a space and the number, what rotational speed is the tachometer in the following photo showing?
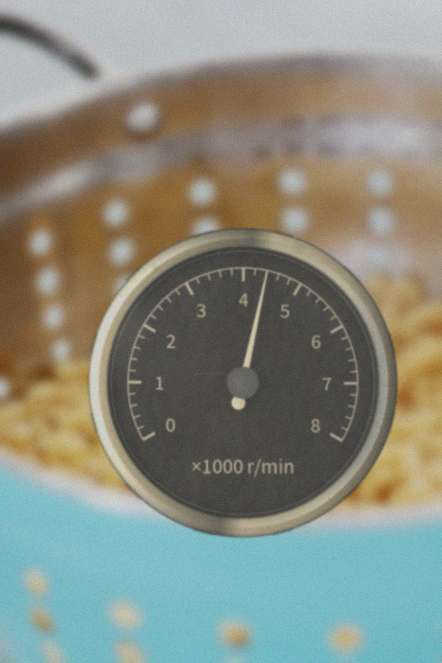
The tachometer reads rpm 4400
